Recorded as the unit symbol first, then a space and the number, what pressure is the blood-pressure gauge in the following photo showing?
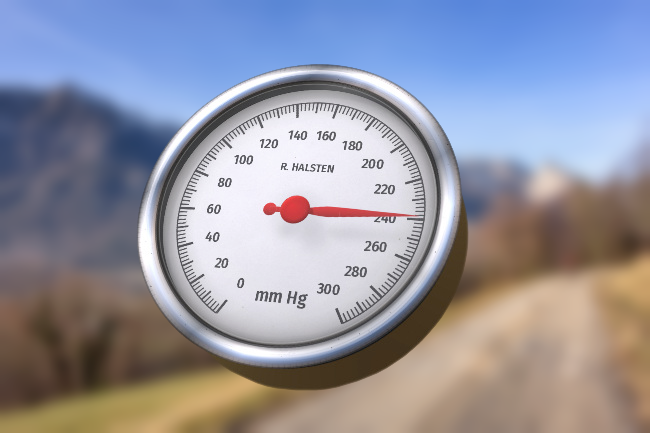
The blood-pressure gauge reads mmHg 240
